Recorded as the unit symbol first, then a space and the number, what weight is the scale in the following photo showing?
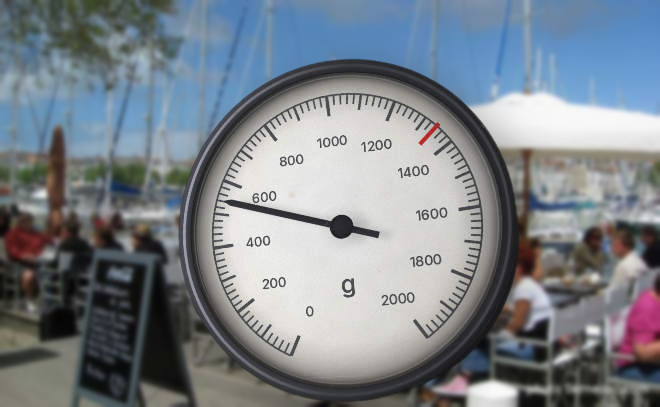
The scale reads g 540
